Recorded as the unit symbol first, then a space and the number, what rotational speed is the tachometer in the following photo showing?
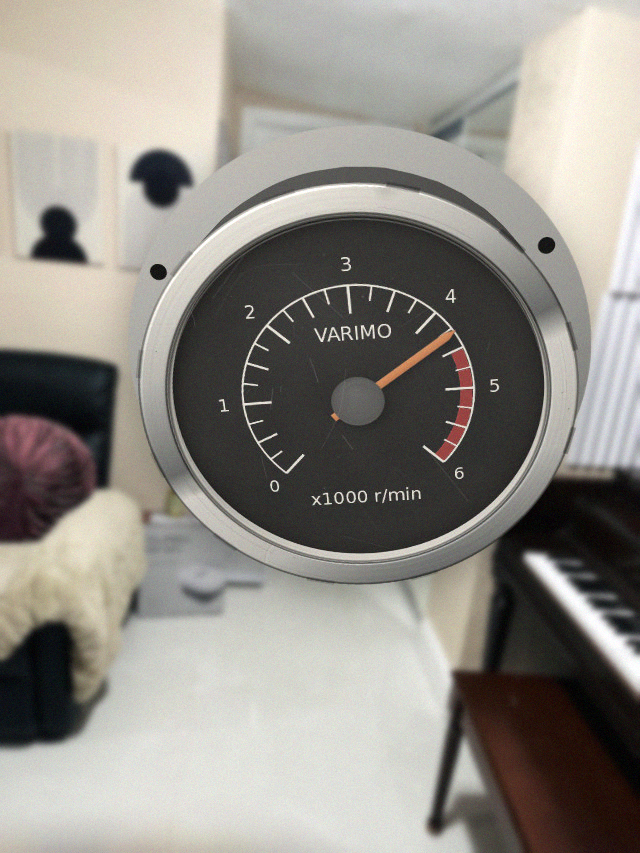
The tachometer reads rpm 4250
